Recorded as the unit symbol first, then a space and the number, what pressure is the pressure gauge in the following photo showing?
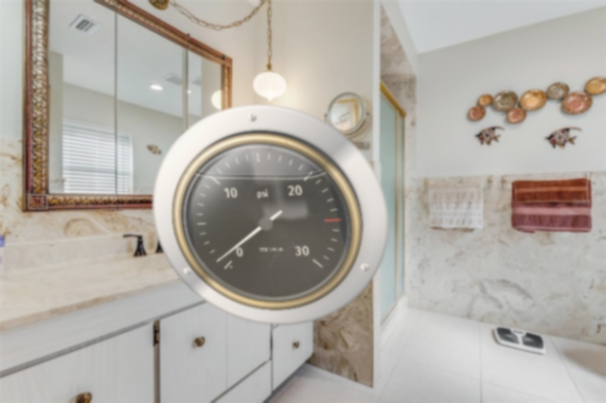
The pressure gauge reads psi 1
